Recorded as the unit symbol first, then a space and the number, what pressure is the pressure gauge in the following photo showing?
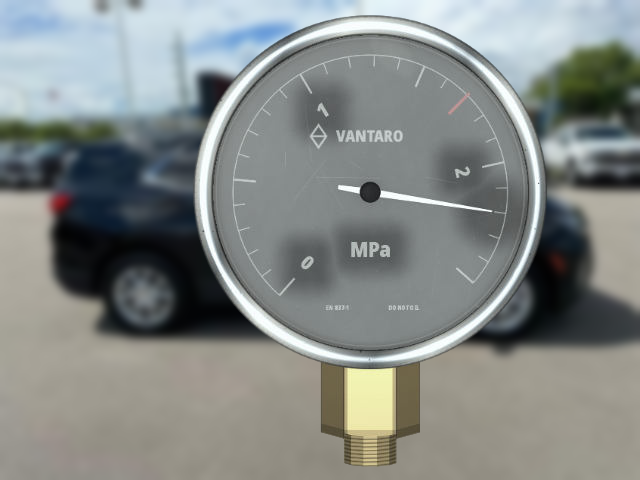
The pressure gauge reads MPa 2.2
